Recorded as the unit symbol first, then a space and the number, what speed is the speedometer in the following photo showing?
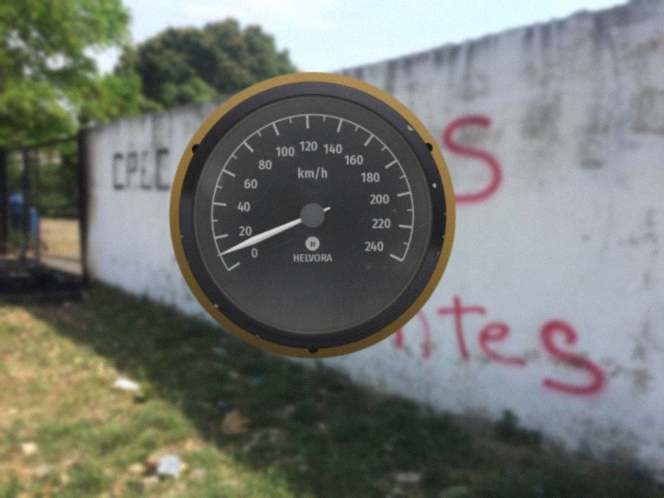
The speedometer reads km/h 10
